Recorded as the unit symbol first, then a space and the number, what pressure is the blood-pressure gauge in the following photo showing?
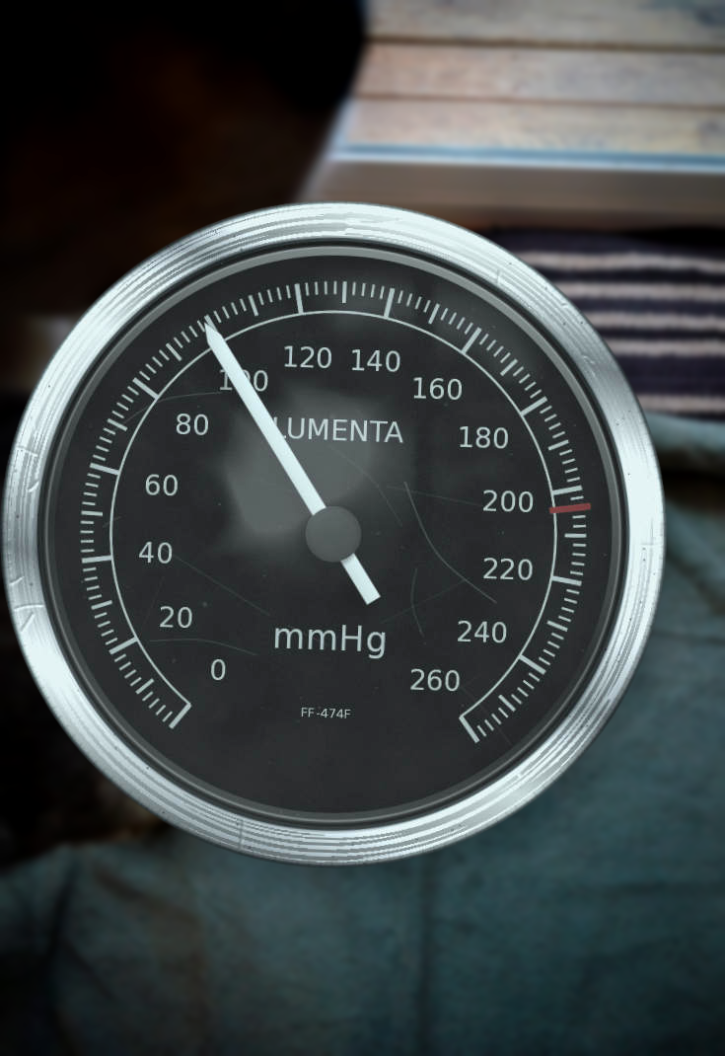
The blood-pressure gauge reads mmHg 99
